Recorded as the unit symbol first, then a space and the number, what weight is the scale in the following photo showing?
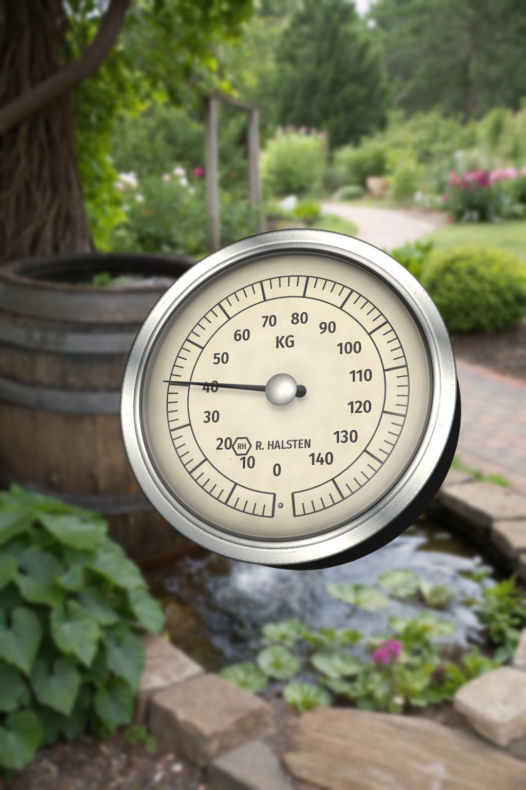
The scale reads kg 40
